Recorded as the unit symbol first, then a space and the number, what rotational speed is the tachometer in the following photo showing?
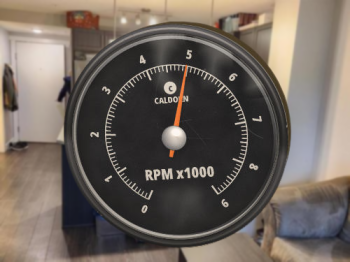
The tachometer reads rpm 5000
